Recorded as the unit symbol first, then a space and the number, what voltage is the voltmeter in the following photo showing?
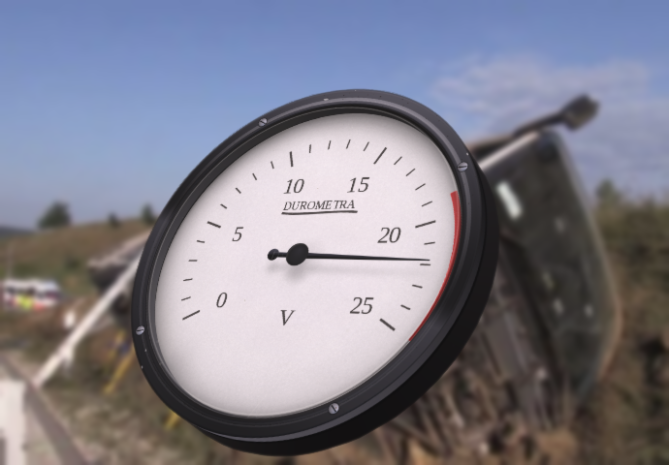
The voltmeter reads V 22
